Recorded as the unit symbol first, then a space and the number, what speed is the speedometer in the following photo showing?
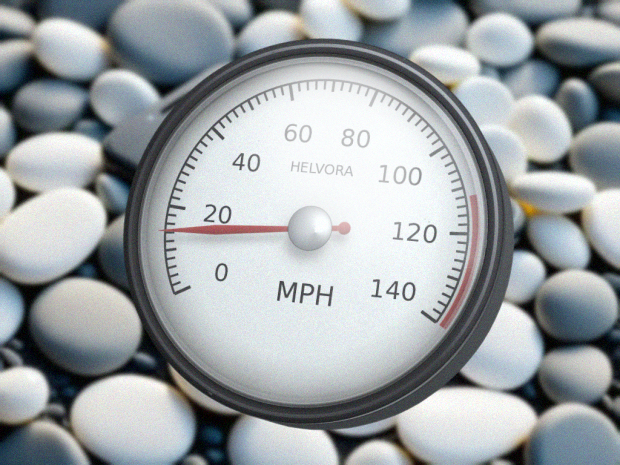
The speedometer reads mph 14
